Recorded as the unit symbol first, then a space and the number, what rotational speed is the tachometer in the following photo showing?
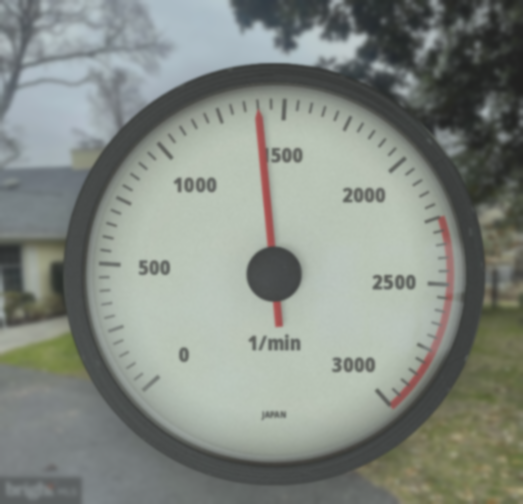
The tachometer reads rpm 1400
